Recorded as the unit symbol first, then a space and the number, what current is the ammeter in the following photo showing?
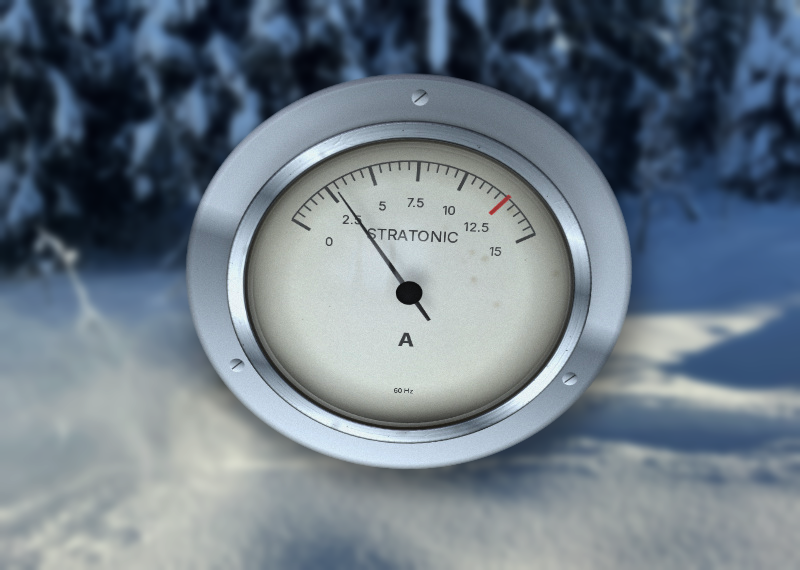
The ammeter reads A 3
